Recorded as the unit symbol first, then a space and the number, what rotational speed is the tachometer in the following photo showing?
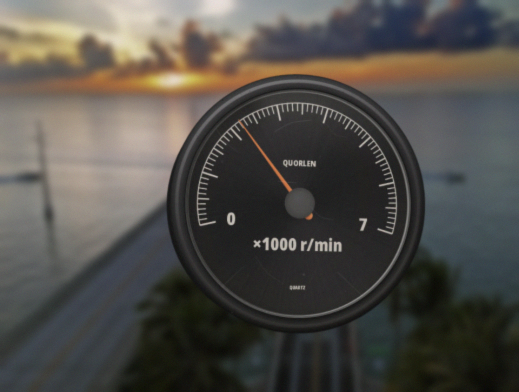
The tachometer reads rpm 2200
